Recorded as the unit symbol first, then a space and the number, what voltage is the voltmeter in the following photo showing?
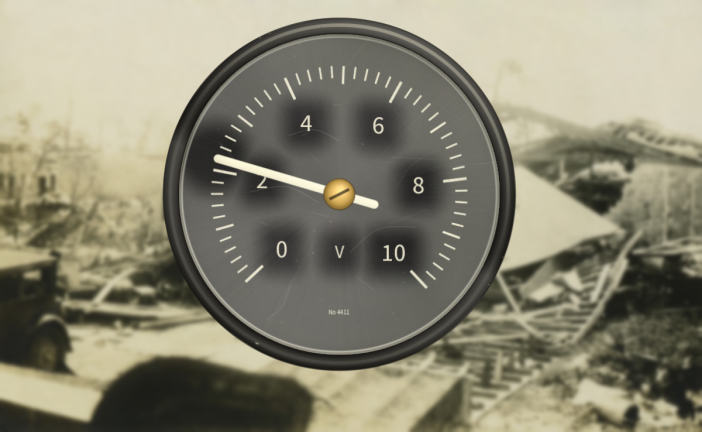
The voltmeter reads V 2.2
